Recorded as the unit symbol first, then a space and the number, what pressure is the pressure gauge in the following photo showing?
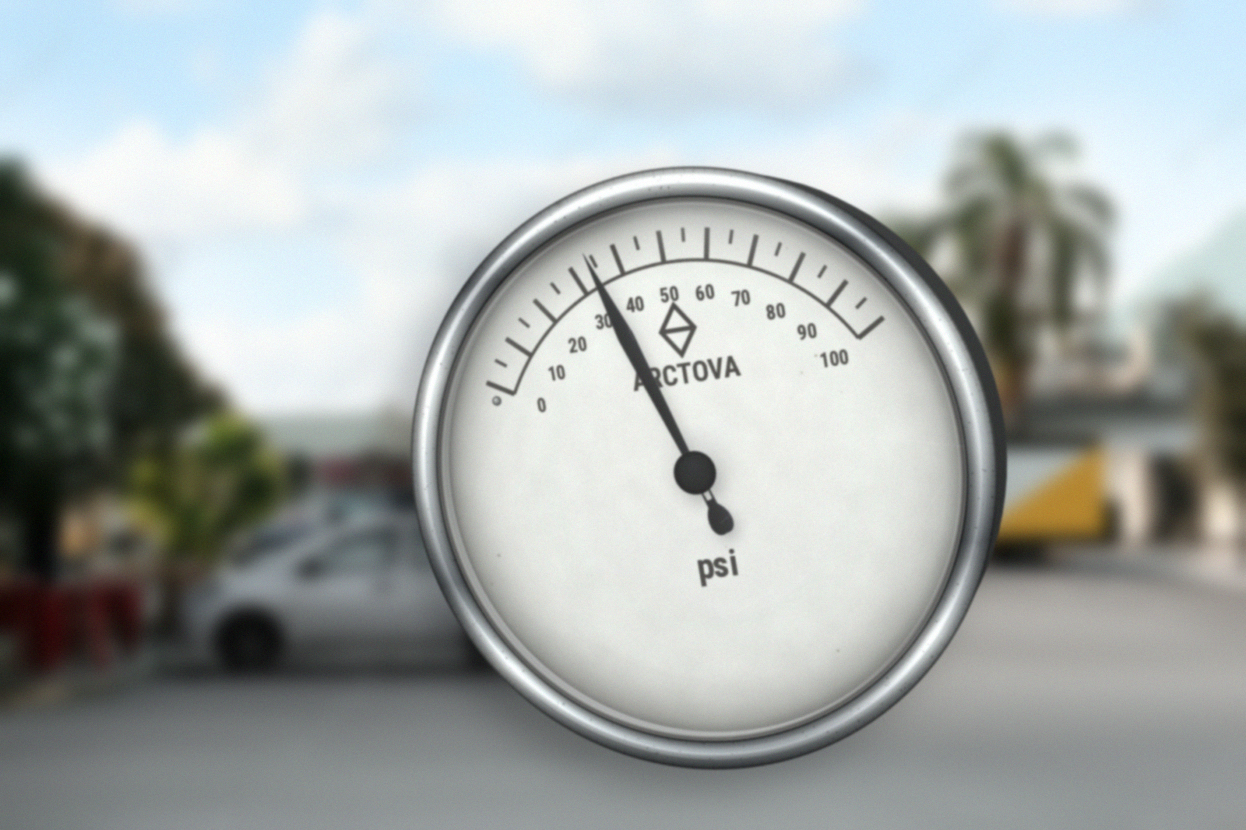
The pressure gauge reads psi 35
